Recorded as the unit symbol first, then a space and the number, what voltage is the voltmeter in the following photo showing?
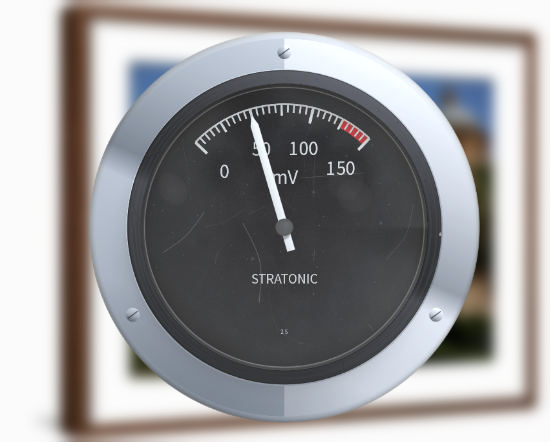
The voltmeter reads mV 50
